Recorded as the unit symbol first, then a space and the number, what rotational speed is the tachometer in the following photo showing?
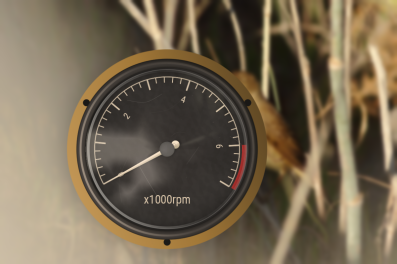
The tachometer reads rpm 0
